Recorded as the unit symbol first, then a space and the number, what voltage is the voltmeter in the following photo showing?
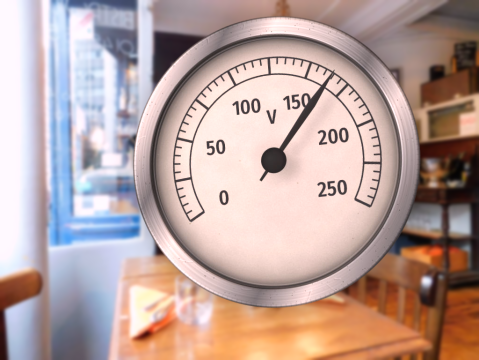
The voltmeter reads V 165
